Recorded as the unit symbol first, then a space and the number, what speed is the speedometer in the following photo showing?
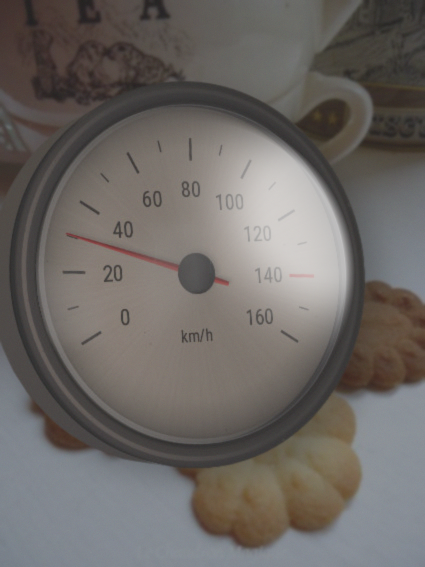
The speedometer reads km/h 30
